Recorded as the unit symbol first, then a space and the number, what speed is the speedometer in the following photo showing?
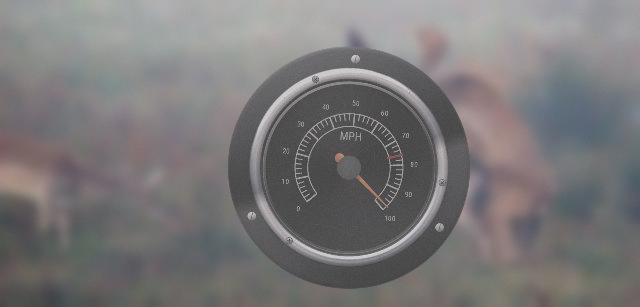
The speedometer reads mph 98
